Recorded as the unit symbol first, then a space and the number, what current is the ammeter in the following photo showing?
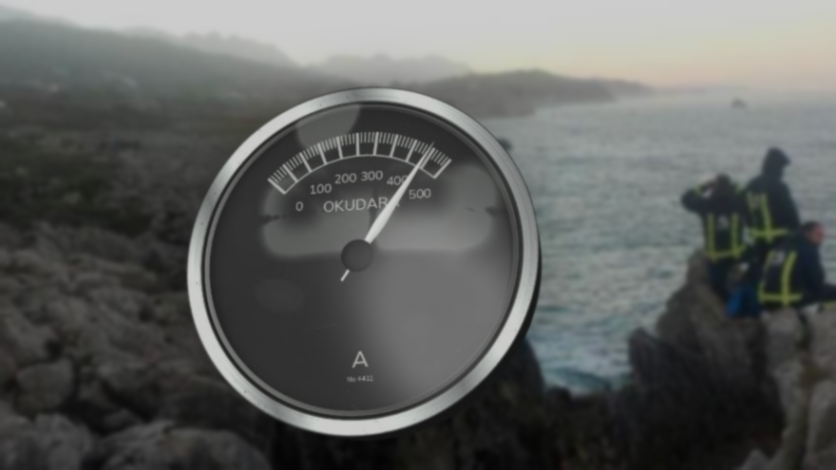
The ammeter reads A 450
